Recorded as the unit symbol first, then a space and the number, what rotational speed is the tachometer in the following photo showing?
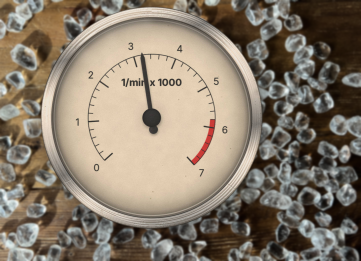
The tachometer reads rpm 3200
